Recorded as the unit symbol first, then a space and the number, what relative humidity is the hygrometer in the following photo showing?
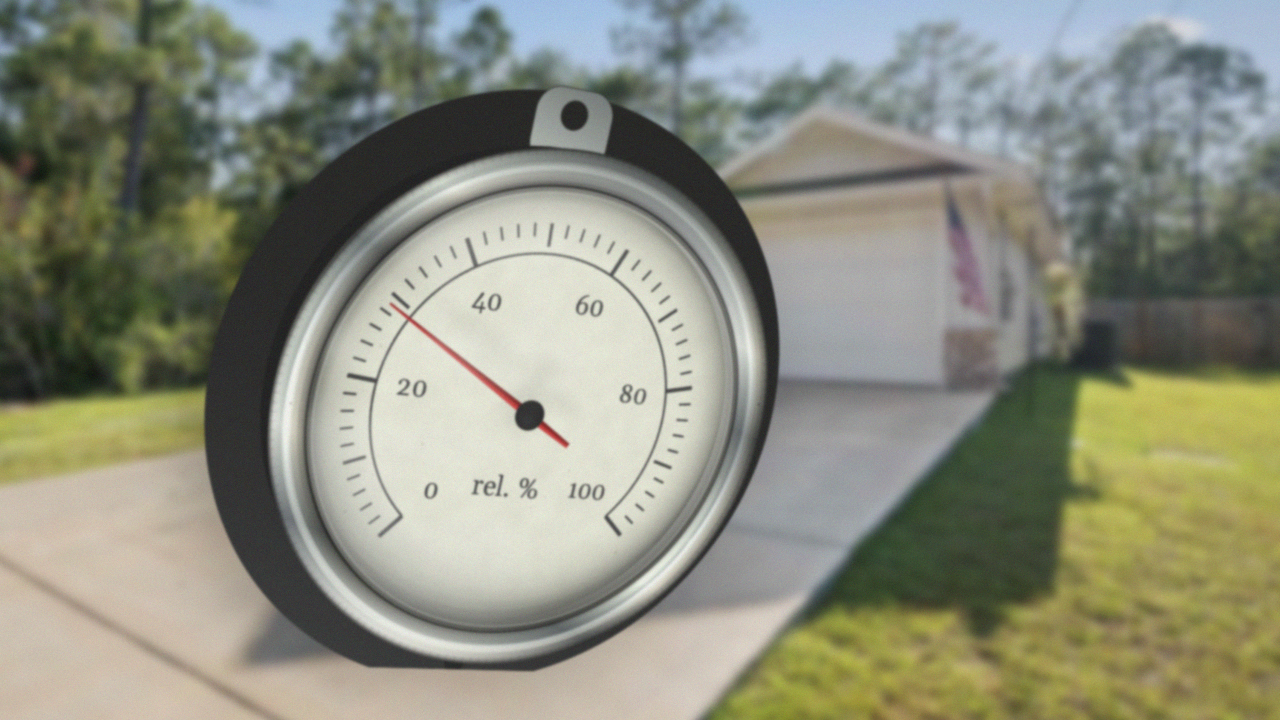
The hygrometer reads % 29
